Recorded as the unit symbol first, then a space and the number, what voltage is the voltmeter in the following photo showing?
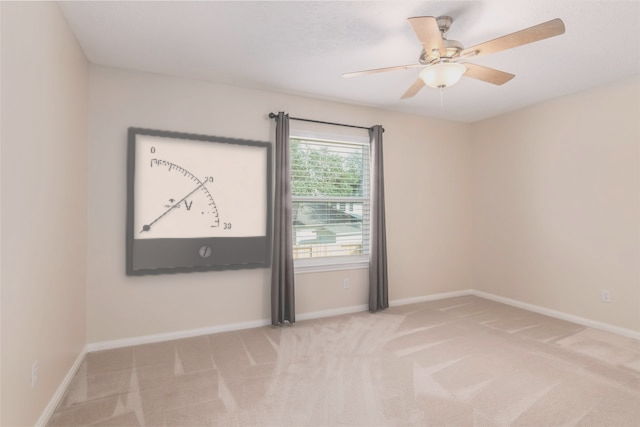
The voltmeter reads V 20
